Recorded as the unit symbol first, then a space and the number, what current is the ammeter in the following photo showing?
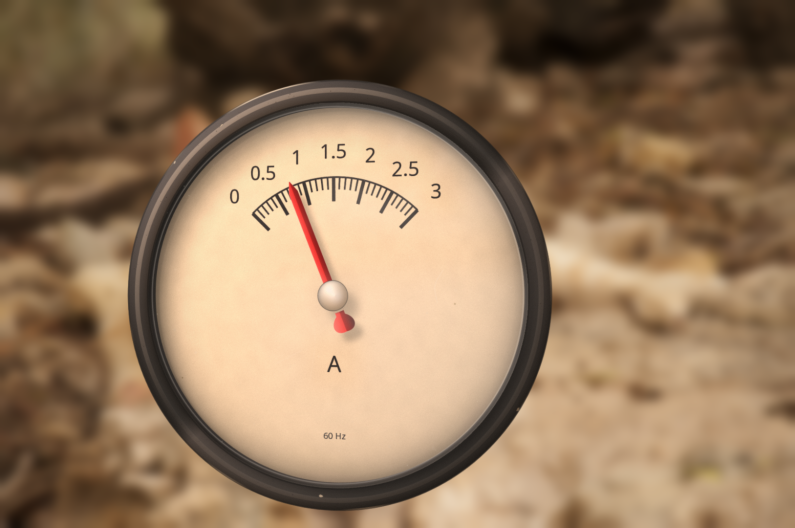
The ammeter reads A 0.8
